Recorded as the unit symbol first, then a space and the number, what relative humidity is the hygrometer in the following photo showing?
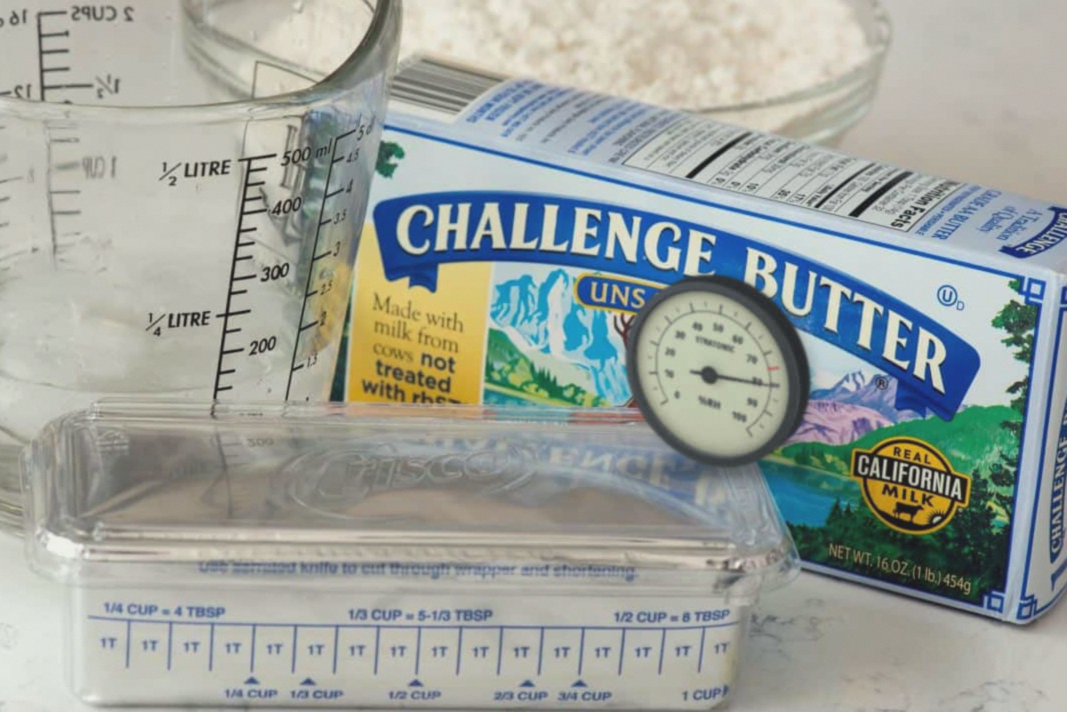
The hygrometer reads % 80
